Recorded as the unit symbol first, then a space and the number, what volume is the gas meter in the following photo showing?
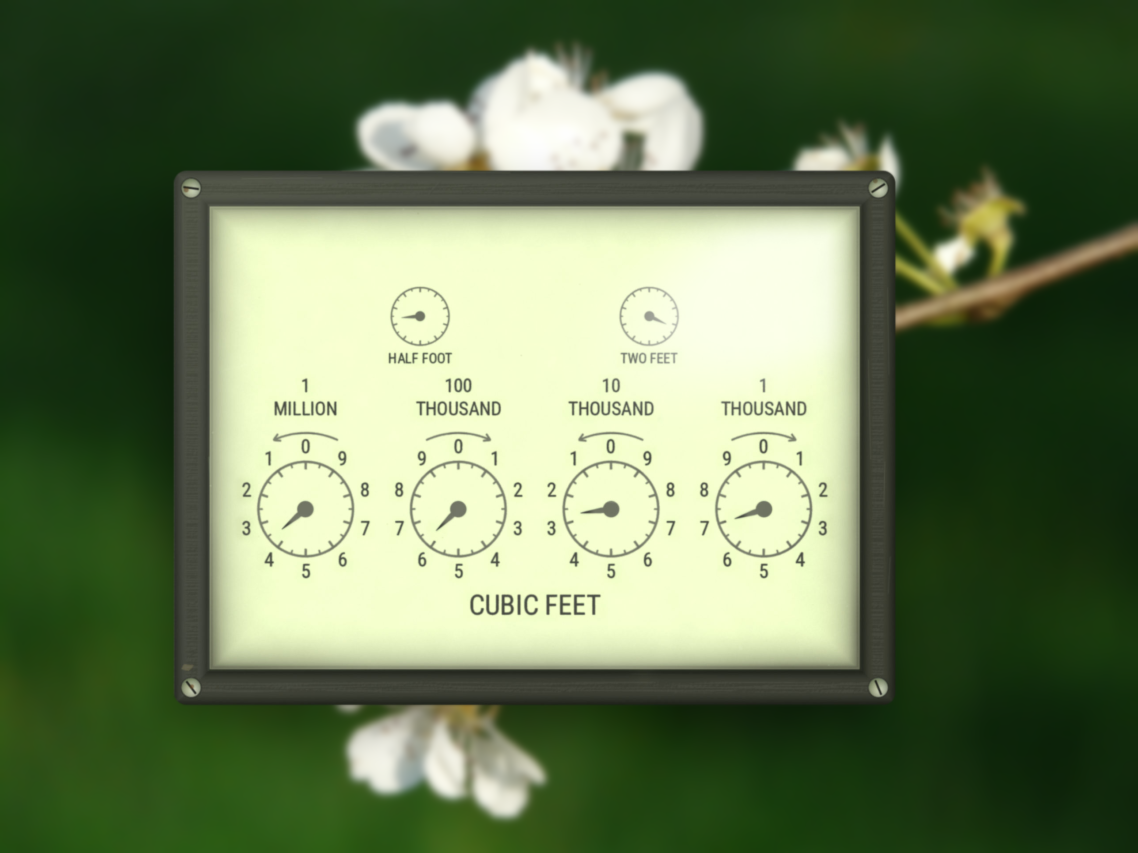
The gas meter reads ft³ 362700
